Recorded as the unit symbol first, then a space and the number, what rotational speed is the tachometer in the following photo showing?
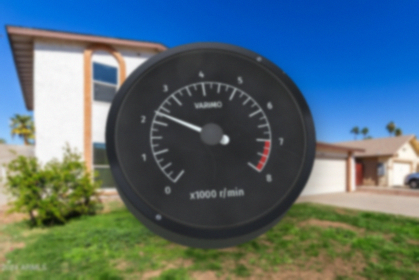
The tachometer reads rpm 2250
